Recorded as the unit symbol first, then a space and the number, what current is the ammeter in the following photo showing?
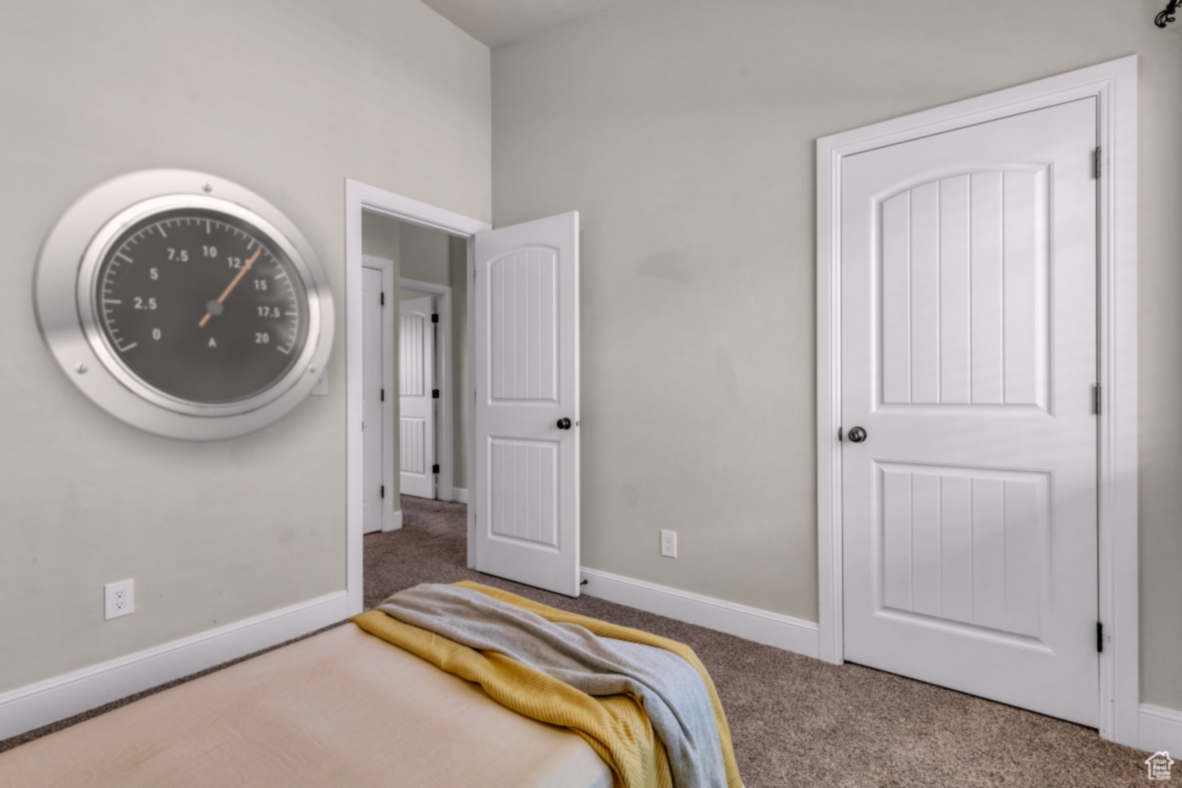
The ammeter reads A 13
